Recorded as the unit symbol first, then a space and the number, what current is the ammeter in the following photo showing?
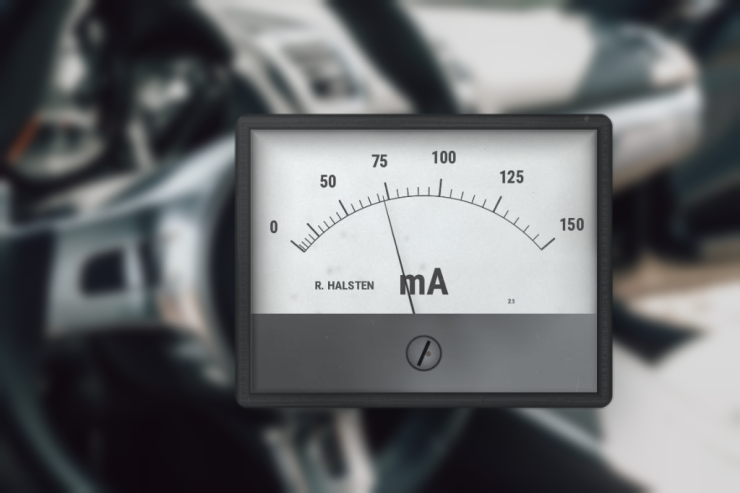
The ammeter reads mA 72.5
